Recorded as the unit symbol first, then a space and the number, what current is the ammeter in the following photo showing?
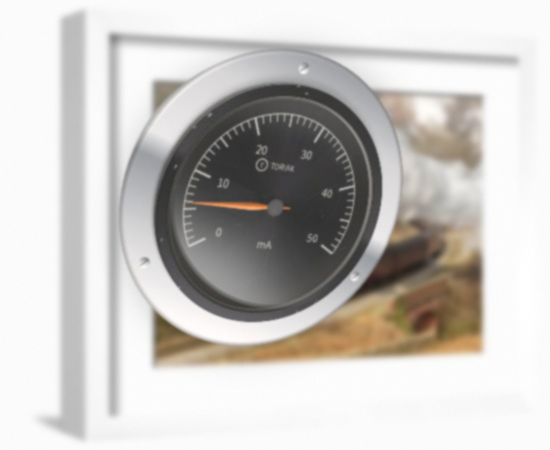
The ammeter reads mA 6
